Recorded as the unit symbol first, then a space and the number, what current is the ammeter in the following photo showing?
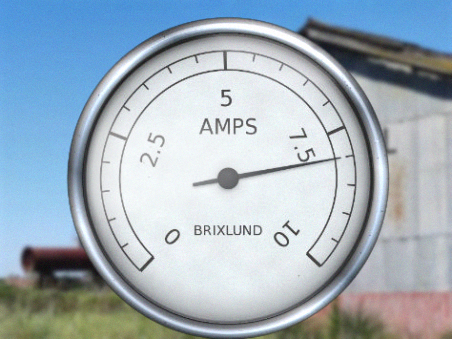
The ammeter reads A 8
